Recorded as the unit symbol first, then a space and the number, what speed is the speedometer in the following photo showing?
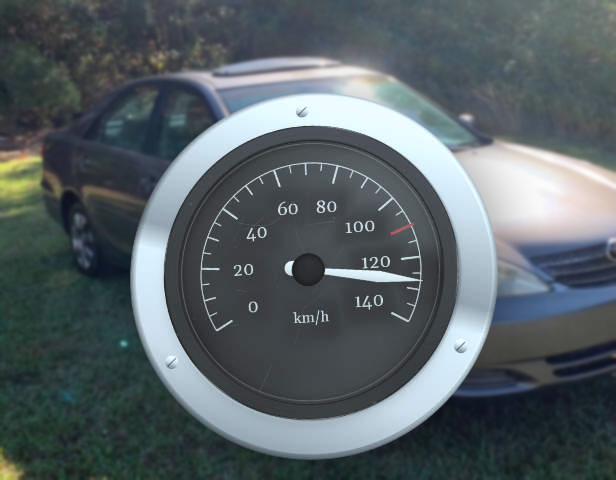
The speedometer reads km/h 127.5
